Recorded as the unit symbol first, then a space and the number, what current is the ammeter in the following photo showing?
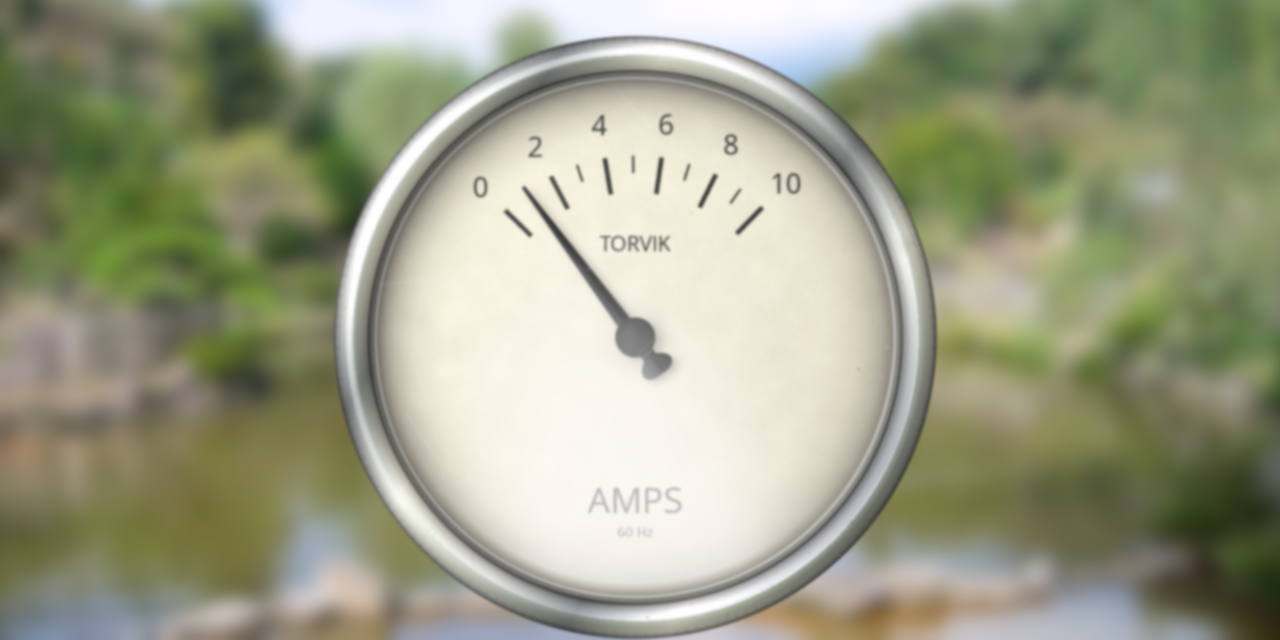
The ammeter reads A 1
